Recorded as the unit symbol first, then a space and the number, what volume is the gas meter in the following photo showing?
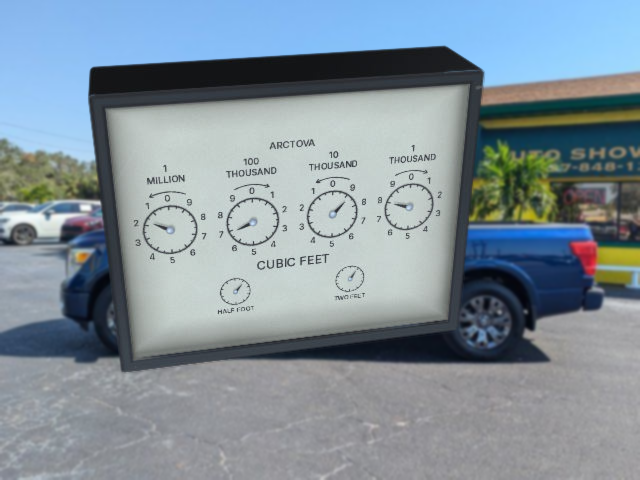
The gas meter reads ft³ 168800
